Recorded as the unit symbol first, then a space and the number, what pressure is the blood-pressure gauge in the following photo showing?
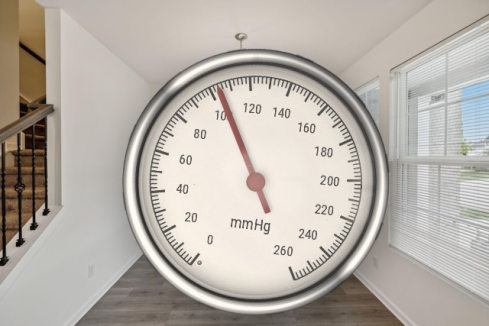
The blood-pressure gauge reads mmHg 104
